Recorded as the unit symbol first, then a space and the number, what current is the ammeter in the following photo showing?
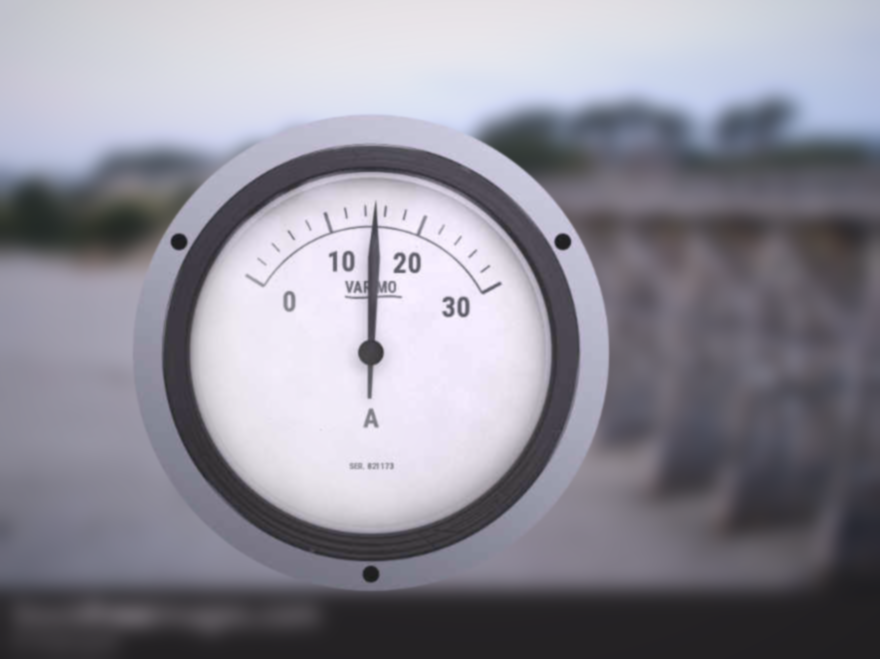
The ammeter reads A 15
